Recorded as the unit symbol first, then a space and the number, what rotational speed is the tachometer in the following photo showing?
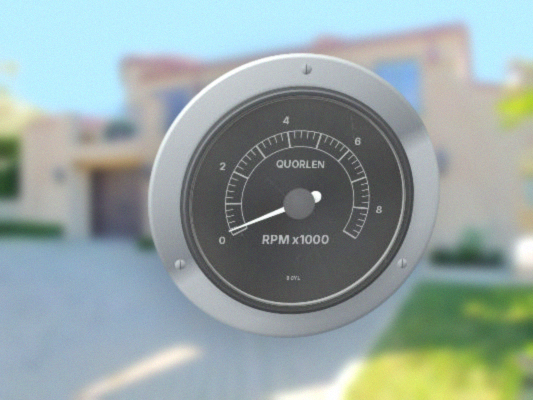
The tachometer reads rpm 200
